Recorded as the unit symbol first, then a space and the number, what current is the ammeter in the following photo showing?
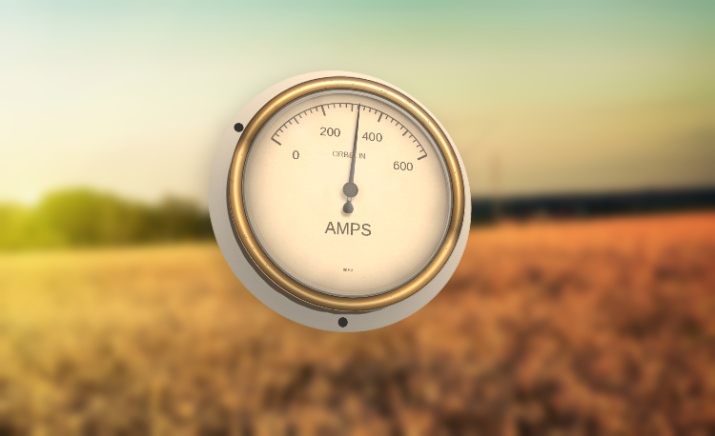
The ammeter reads A 320
